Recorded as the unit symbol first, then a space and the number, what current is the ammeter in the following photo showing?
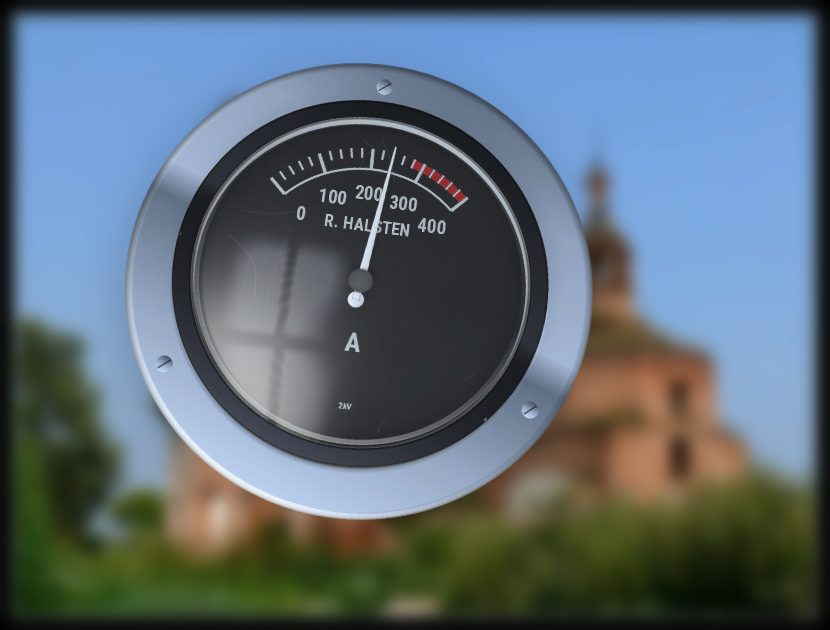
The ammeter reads A 240
